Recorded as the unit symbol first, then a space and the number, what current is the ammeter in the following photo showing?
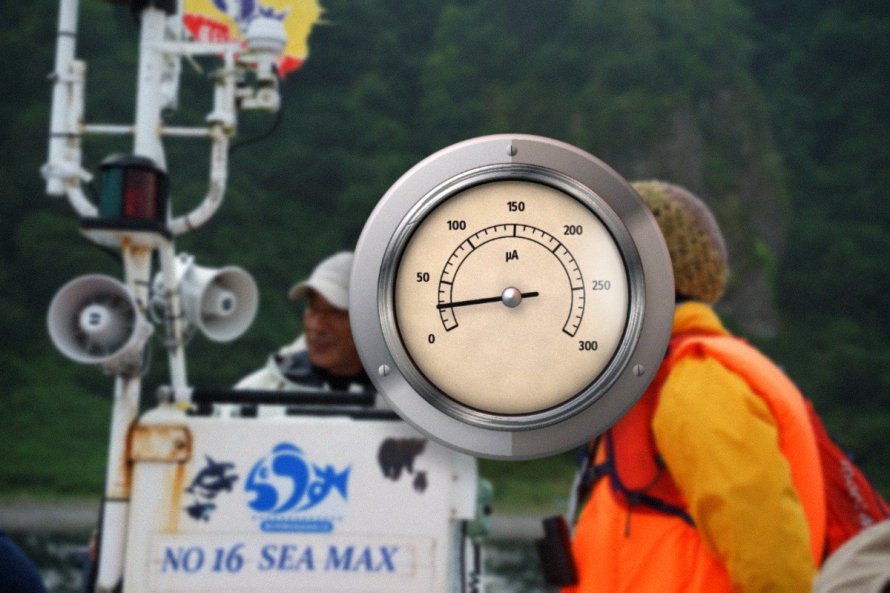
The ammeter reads µA 25
